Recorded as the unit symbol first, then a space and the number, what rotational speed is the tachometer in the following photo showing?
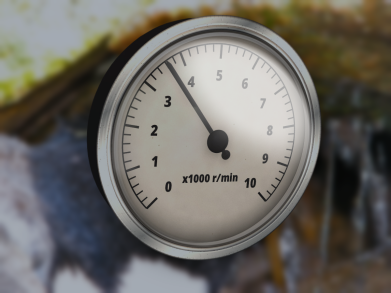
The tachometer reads rpm 3600
